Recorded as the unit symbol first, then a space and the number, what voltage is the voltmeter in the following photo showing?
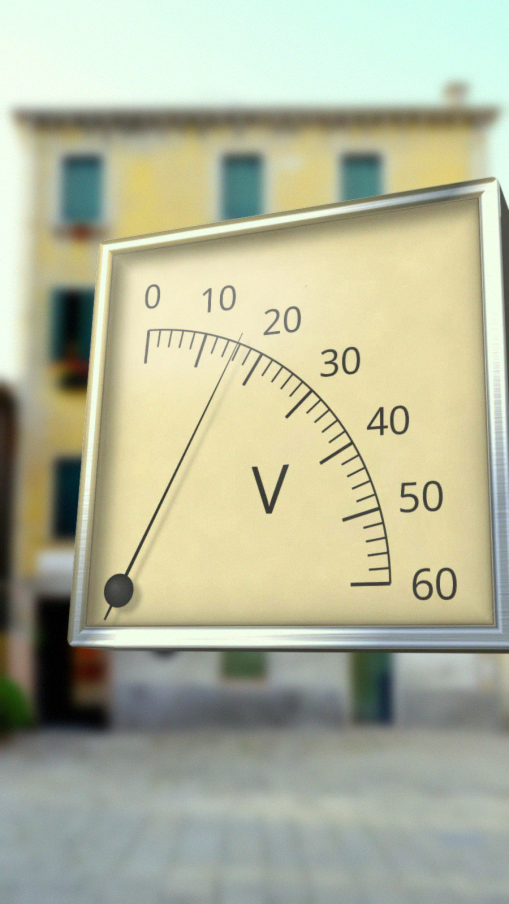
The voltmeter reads V 16
